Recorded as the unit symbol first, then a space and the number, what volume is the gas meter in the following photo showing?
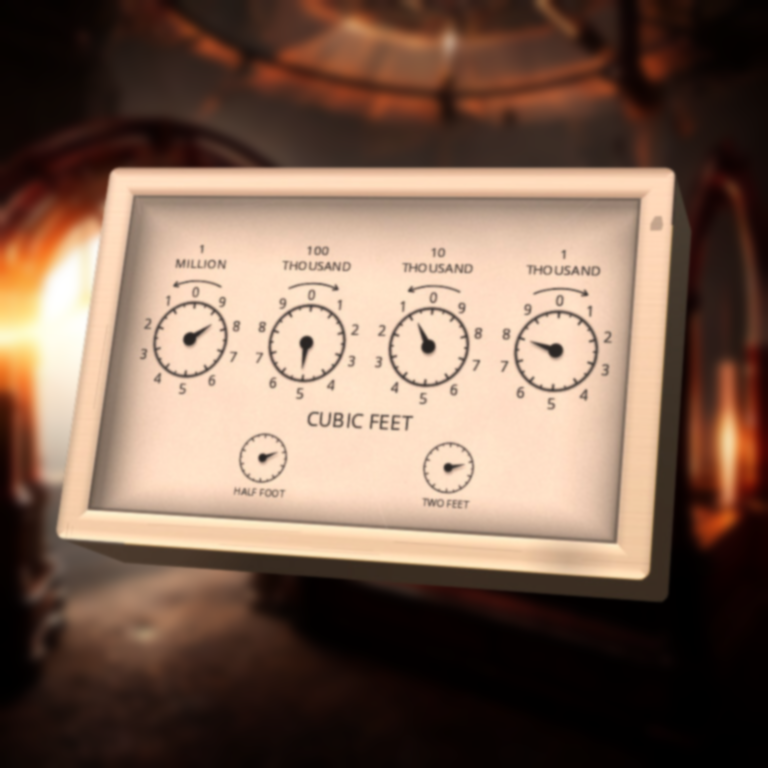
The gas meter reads ft³ 850800
